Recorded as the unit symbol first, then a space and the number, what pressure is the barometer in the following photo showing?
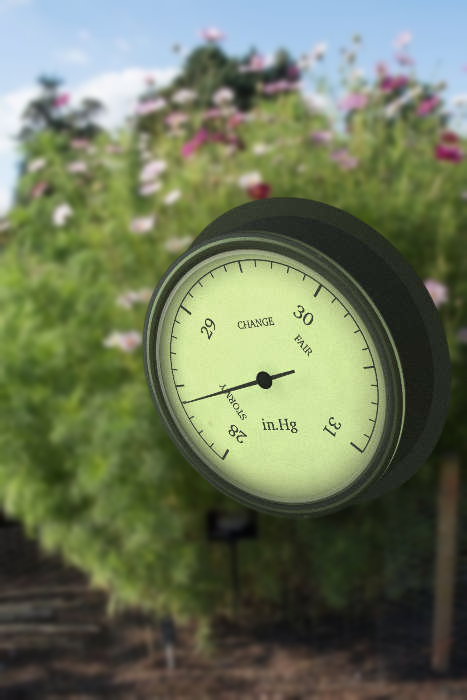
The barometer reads inHg 28.4
